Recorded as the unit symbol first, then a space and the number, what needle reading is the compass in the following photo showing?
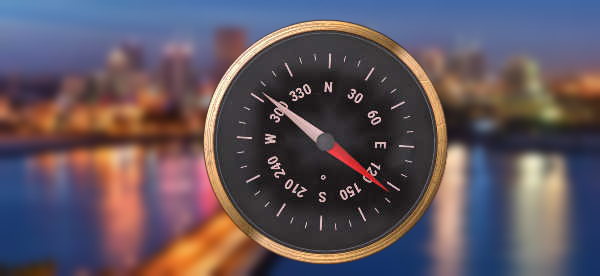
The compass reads ° 125
